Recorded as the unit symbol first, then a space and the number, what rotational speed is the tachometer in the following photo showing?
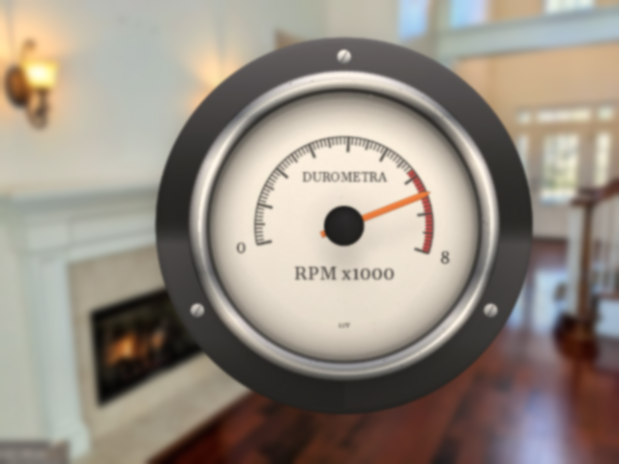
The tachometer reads rpm 6500
